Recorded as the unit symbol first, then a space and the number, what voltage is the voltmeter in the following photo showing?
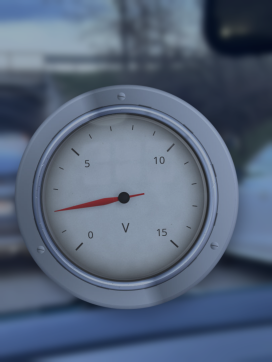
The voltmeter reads V 2
